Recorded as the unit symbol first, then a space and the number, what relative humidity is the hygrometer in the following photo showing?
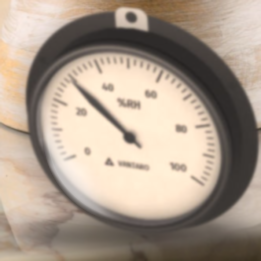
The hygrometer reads % 30
